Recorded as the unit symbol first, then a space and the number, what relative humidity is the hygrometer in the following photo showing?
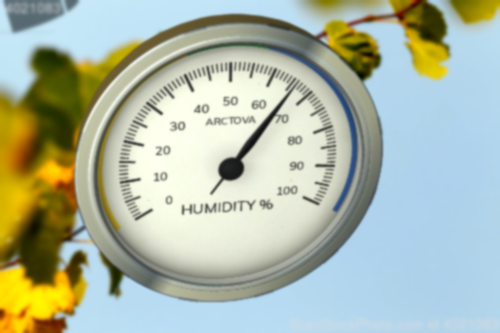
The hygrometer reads % 65
